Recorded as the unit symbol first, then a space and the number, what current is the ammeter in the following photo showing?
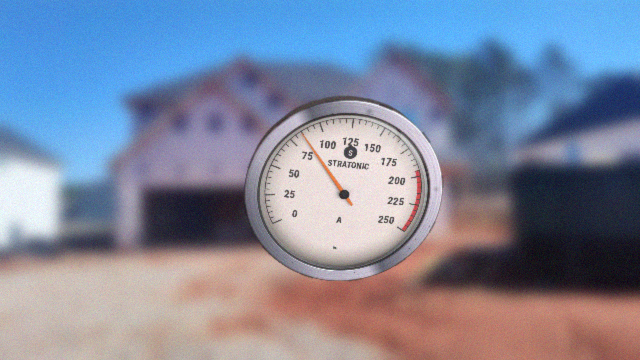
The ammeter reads A 85
